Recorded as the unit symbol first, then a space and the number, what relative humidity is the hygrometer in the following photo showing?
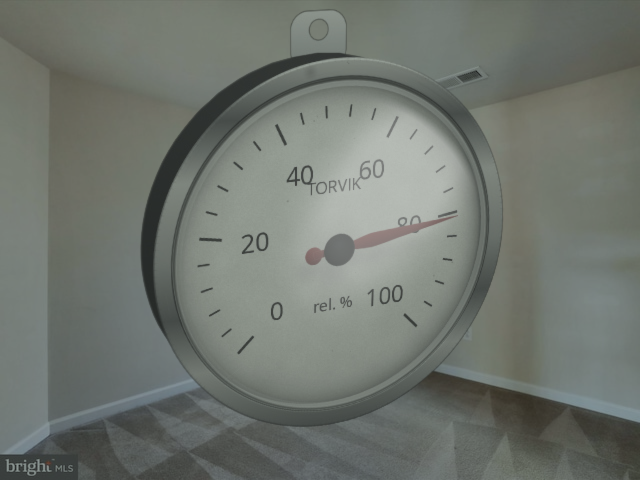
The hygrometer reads % 80
